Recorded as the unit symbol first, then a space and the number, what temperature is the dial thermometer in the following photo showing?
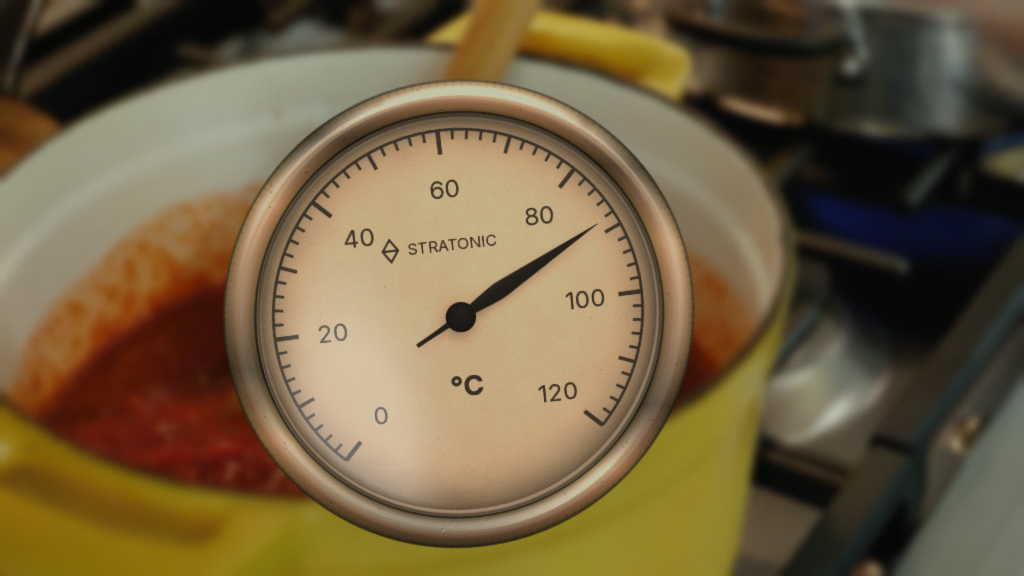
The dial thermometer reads °C 88
